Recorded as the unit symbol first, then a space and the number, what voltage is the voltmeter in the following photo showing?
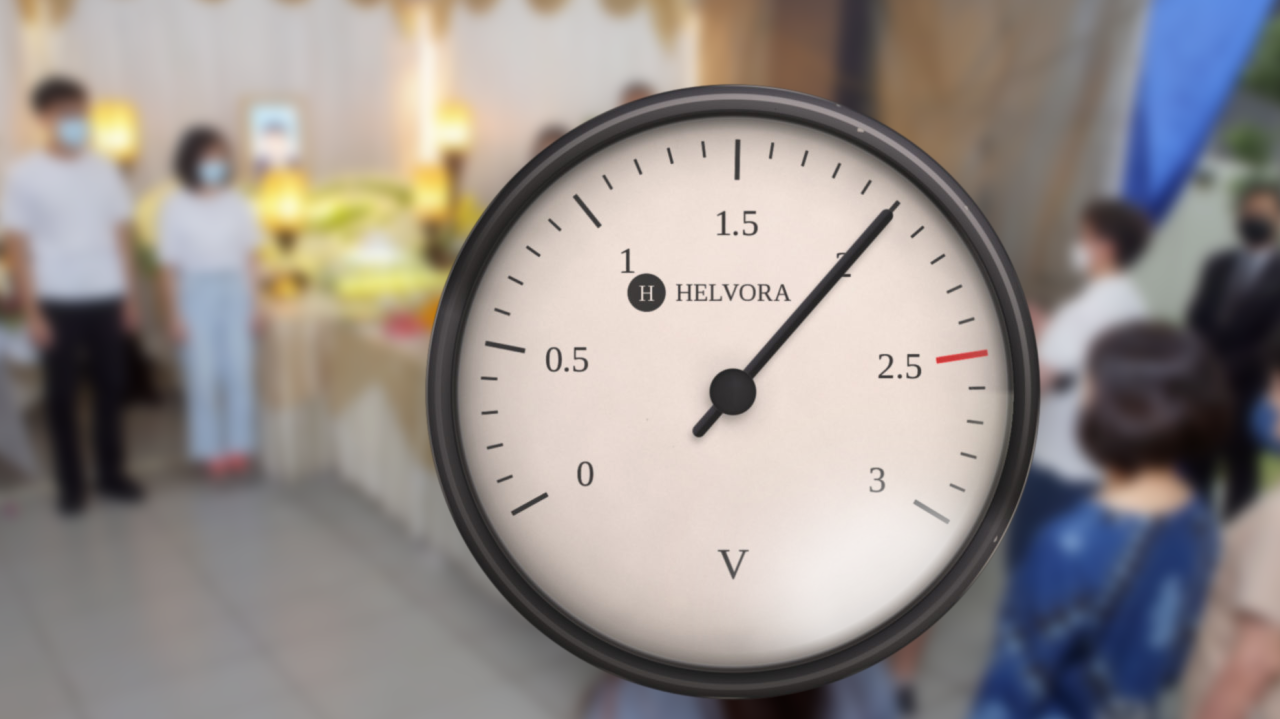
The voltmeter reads V 2
